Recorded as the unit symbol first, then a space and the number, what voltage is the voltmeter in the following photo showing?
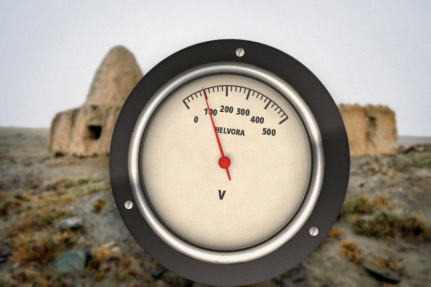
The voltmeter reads V 100
